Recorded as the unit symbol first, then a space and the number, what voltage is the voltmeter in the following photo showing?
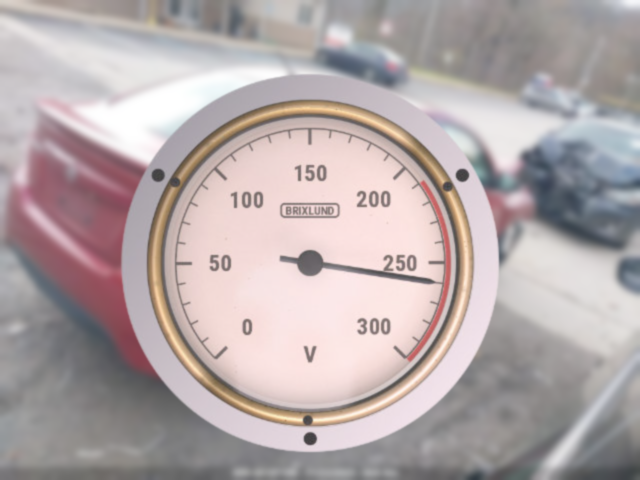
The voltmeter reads V 260
